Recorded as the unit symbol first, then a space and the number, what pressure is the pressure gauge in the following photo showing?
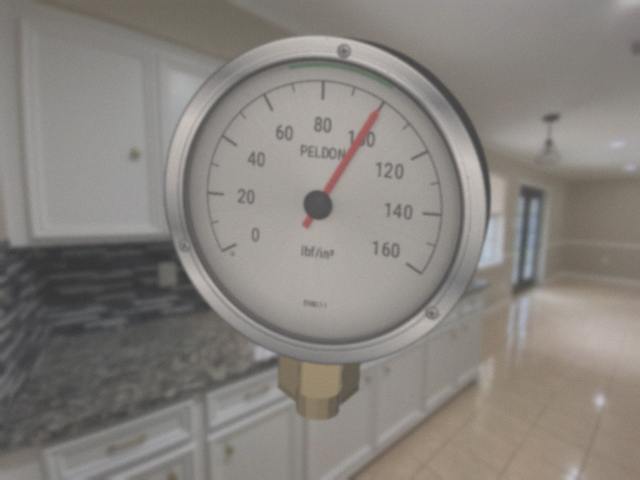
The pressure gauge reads psi 100
